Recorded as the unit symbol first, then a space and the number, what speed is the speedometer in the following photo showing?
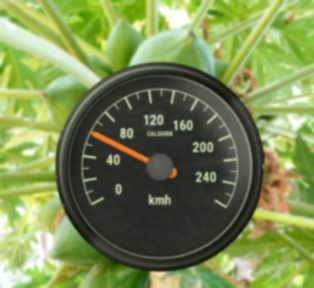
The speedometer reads km/h 60
